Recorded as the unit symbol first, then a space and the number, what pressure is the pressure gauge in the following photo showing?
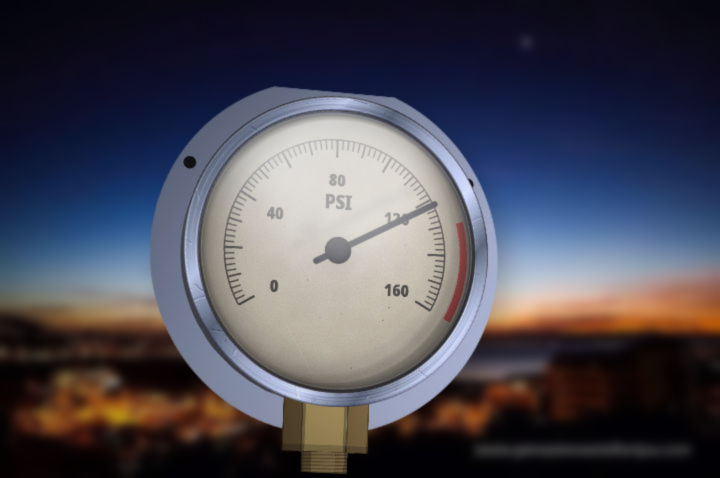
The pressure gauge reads psi 122
